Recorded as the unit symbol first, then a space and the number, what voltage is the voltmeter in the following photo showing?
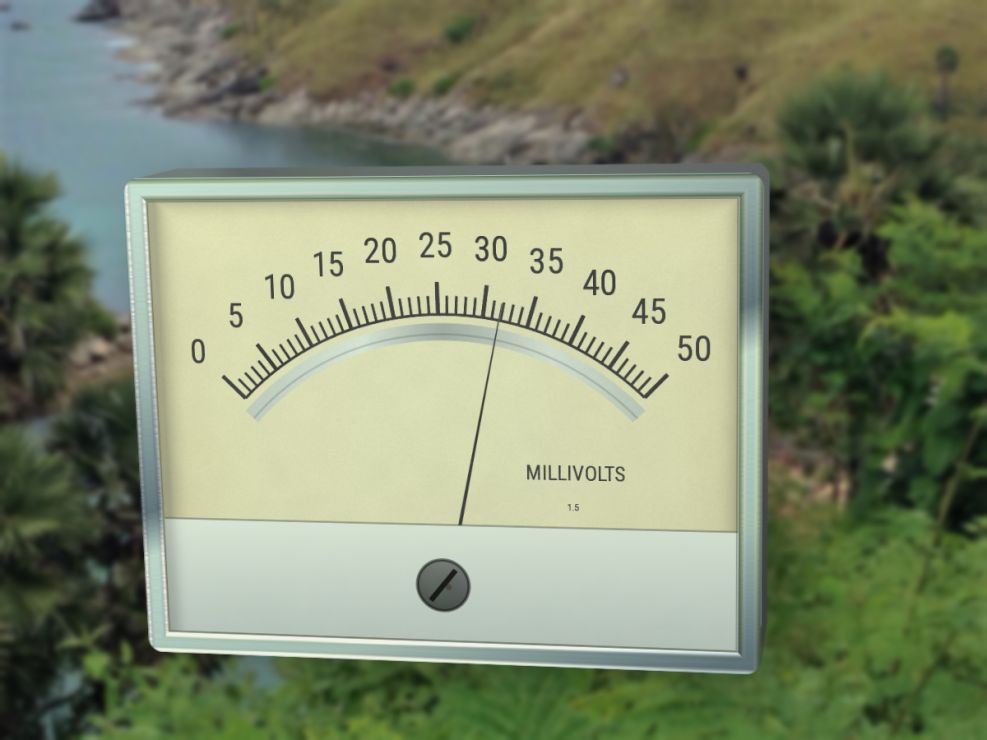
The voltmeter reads mV 32
